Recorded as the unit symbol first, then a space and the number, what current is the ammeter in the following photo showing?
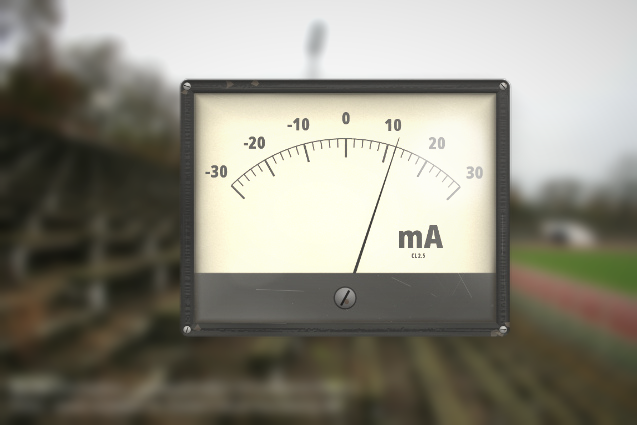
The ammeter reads mA 12
